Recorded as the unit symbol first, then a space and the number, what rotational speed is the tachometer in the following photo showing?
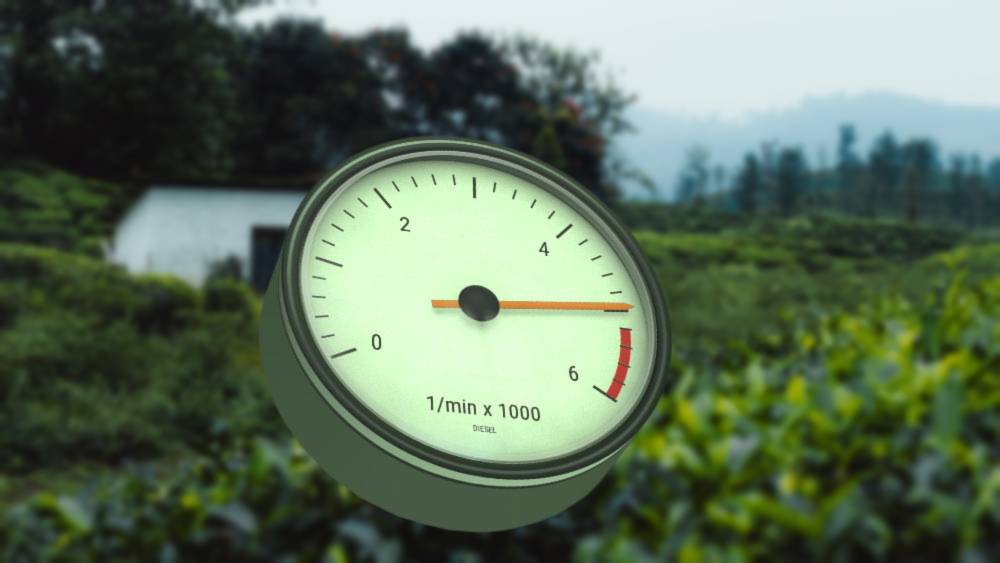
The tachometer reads rpm 5000
